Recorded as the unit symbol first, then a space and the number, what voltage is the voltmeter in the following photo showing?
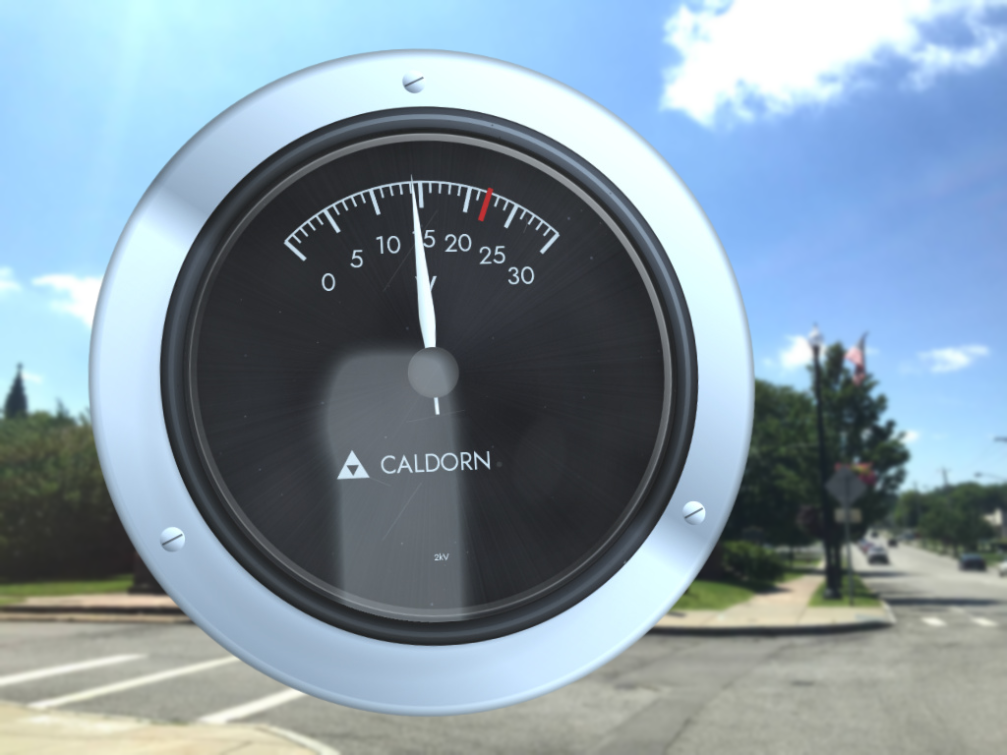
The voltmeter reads V 14
